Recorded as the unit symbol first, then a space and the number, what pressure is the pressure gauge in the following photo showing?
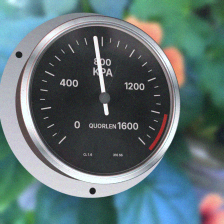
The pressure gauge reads kPa 750
